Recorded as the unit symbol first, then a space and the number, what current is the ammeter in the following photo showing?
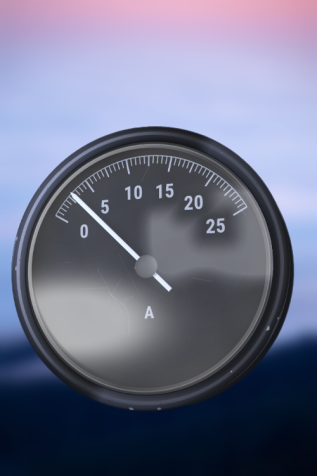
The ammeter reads A 3
